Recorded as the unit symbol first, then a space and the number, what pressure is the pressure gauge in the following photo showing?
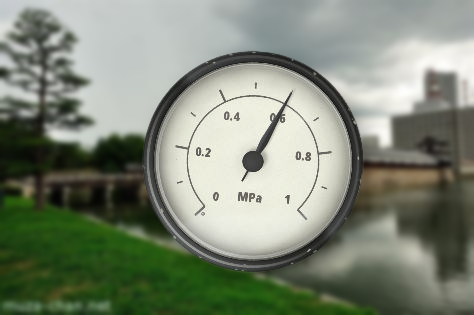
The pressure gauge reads MPa 0.6
